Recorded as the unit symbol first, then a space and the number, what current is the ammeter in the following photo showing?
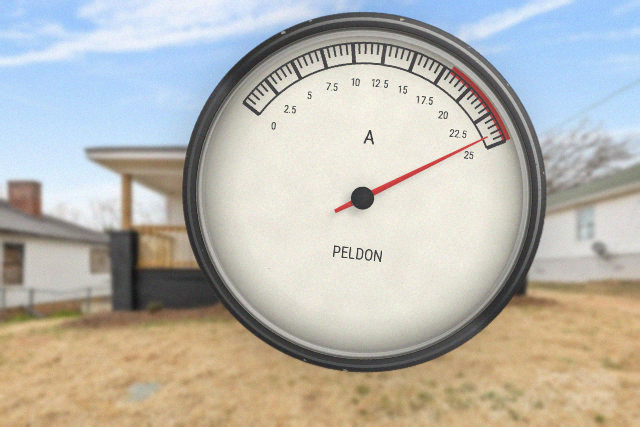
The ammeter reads A 24
